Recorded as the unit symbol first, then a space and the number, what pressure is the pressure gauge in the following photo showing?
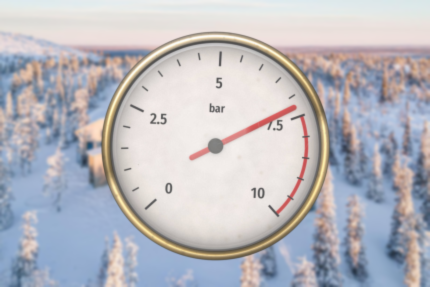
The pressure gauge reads bar 7.25
